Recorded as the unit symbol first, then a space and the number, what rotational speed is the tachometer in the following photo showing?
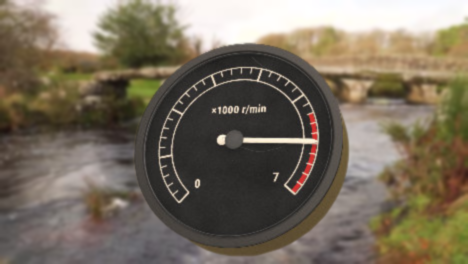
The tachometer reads rpm 6000
